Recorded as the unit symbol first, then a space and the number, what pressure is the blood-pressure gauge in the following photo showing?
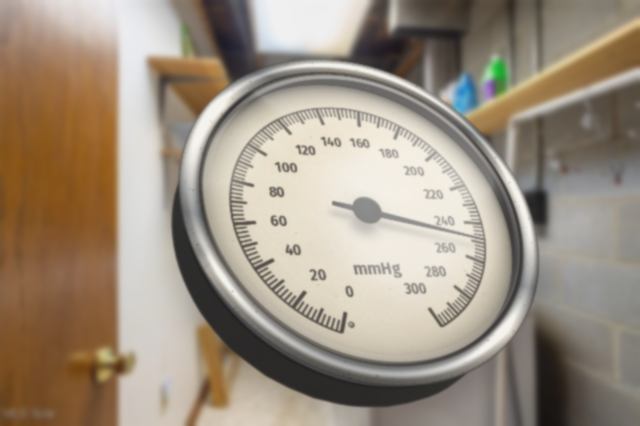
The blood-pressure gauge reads mmHg 250
